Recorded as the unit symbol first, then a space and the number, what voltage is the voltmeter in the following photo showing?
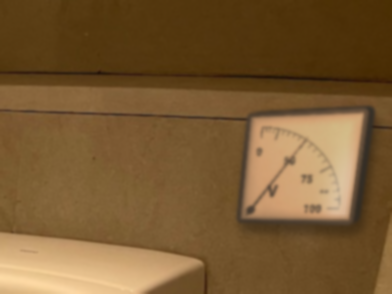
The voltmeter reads V 50
